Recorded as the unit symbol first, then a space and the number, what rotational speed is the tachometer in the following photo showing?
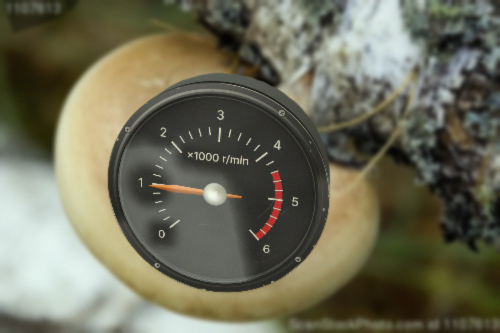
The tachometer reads rpm 1000
